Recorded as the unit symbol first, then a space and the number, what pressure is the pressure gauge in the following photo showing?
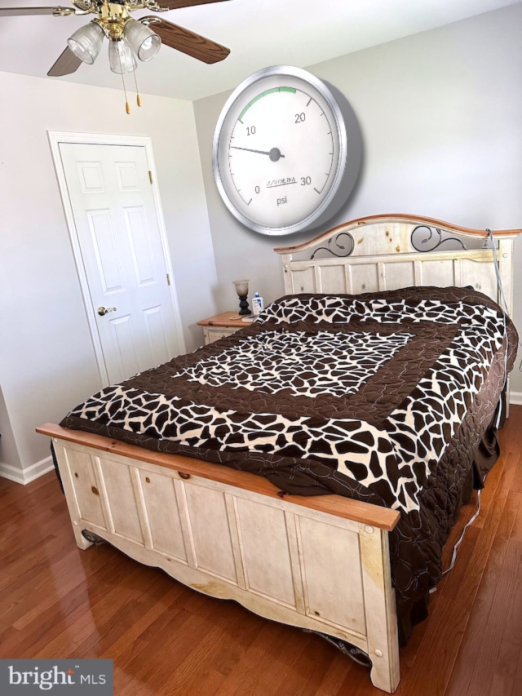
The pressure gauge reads psi 7
